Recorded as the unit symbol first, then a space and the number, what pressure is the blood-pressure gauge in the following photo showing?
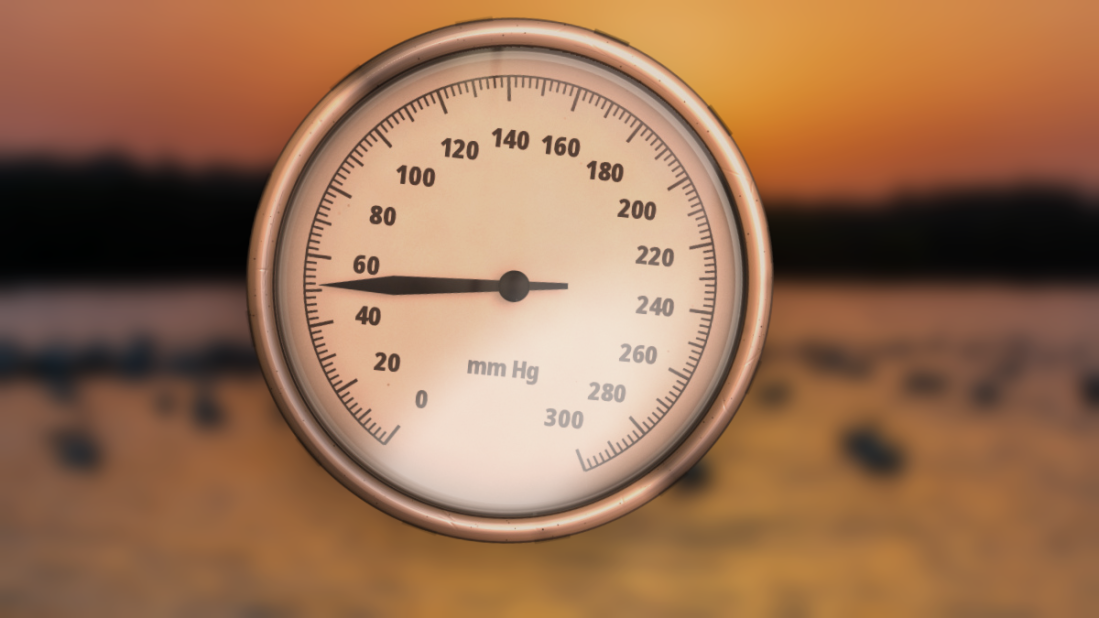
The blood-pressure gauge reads mmHg 52
